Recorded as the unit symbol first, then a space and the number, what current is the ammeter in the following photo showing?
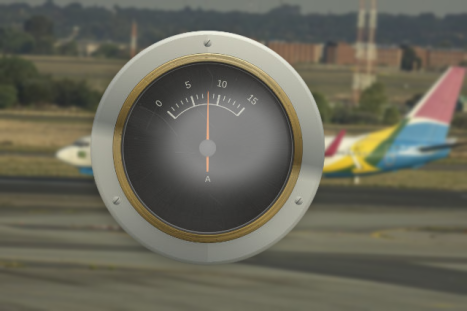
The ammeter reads A 8
